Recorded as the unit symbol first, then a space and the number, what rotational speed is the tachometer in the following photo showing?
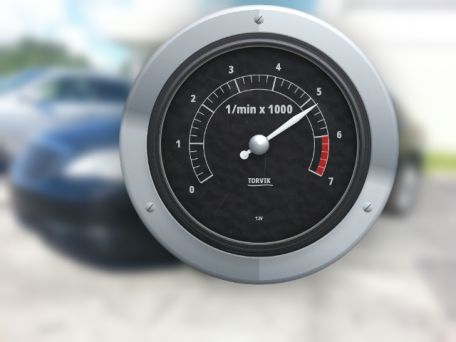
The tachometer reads rpm 5200
